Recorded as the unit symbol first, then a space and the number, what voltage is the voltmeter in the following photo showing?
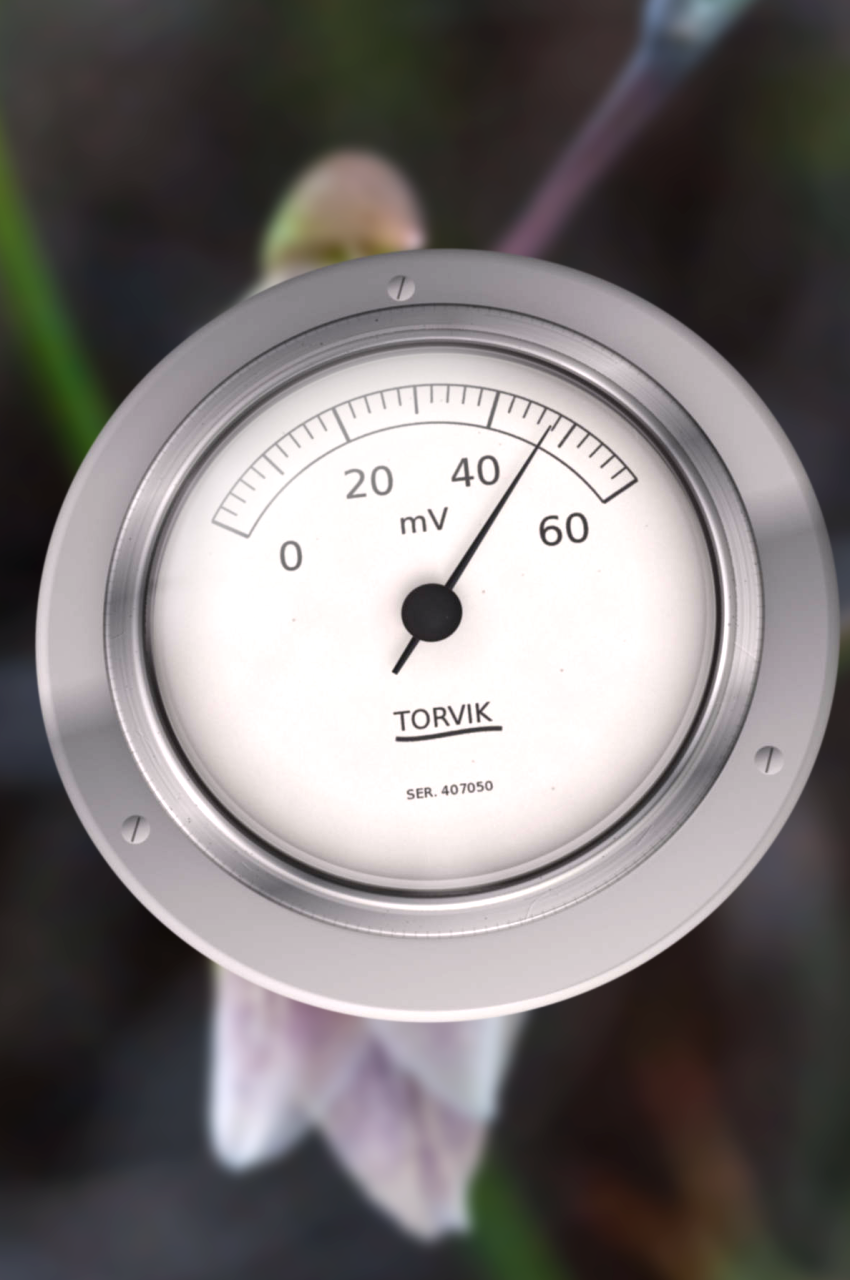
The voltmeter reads mV 48
